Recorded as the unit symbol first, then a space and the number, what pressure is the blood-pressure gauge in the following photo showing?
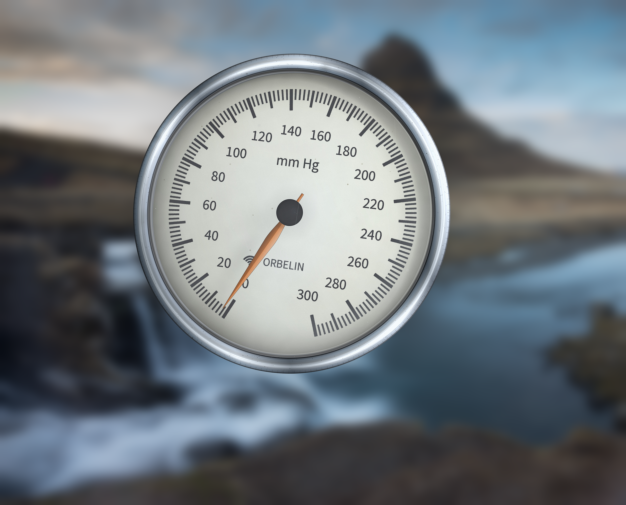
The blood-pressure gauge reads mmHg 2
